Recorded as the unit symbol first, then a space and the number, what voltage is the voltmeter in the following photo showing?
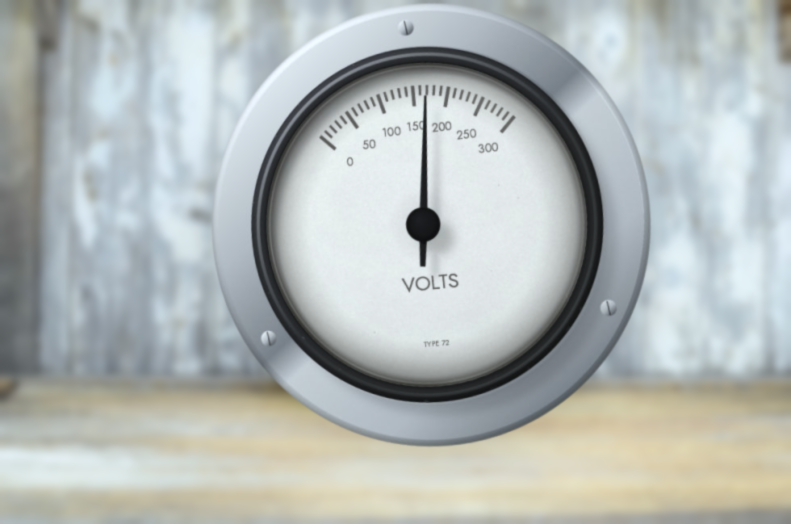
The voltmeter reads V 170
